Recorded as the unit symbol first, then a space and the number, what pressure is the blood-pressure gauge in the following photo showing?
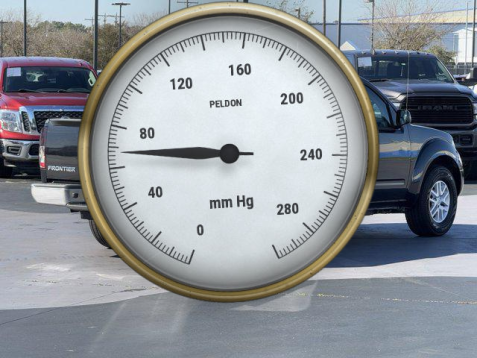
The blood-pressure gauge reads mmHg 68
